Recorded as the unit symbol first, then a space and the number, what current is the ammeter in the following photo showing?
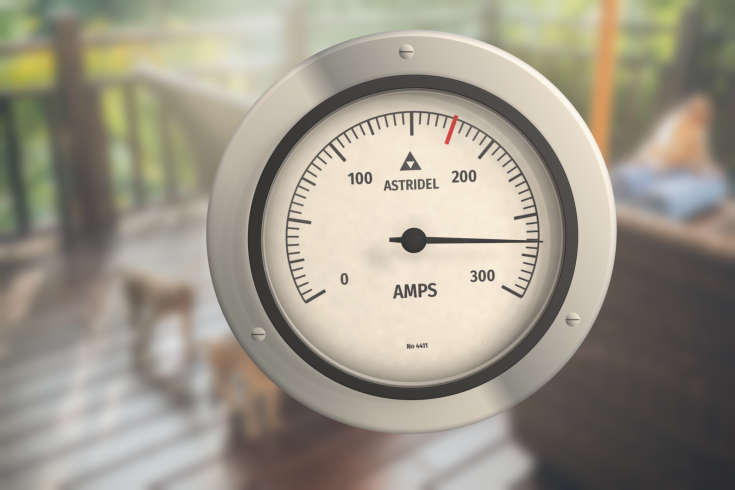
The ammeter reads A 265
